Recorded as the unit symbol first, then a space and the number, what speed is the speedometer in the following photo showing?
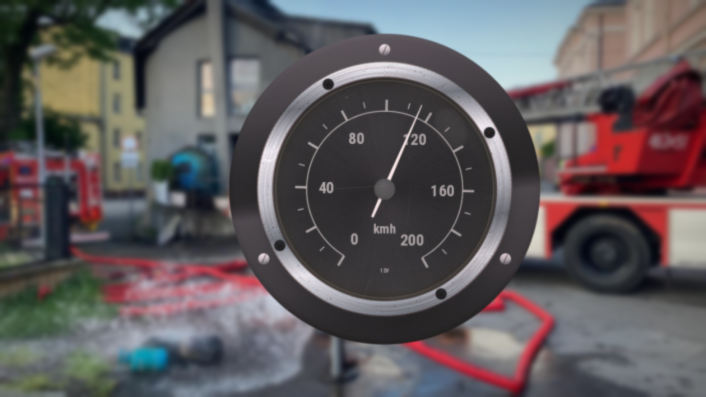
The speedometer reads km/h 115
